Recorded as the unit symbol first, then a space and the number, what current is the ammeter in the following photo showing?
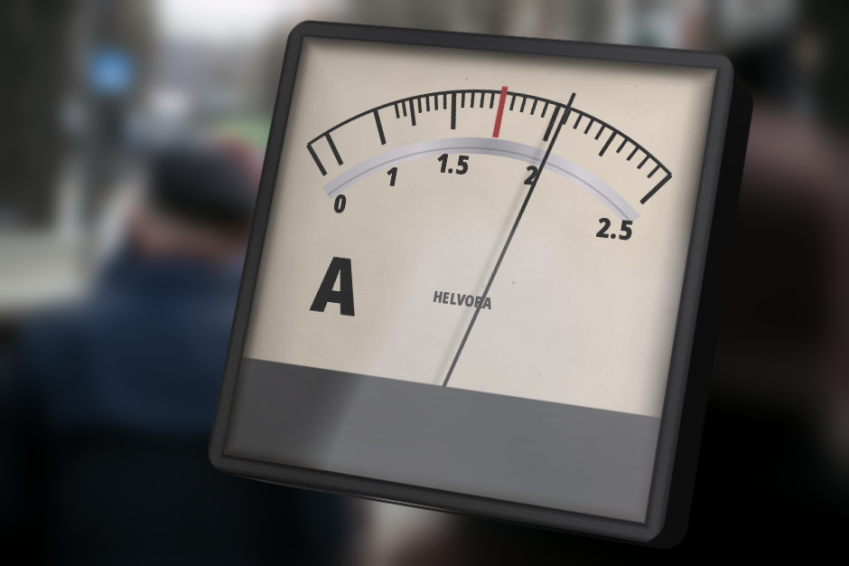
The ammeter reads A 2.05
